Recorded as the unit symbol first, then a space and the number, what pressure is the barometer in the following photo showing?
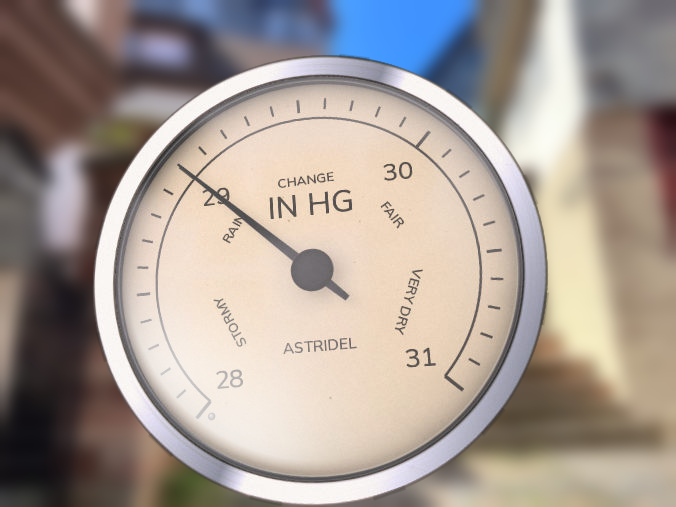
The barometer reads inHg 29
